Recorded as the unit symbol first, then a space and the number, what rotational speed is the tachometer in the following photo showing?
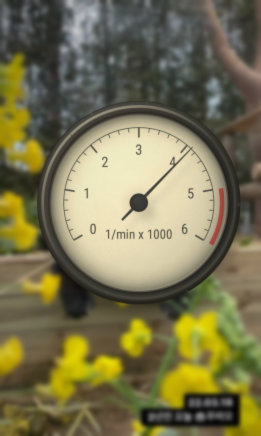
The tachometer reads rpm 4100
